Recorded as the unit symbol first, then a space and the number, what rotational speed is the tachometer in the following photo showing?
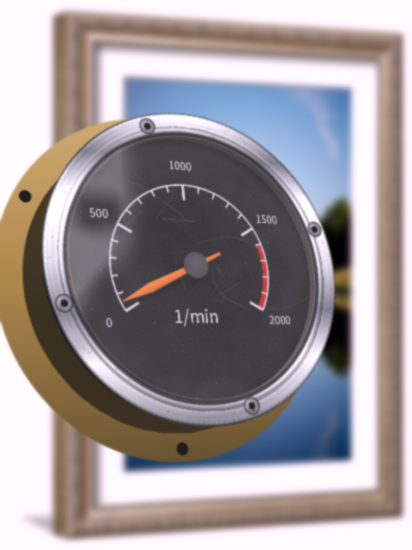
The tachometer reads rpm 50
